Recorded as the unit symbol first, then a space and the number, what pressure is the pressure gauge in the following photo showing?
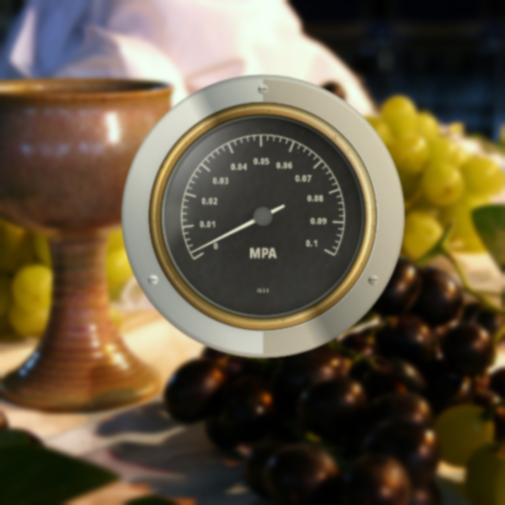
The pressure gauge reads MPa 0.002
